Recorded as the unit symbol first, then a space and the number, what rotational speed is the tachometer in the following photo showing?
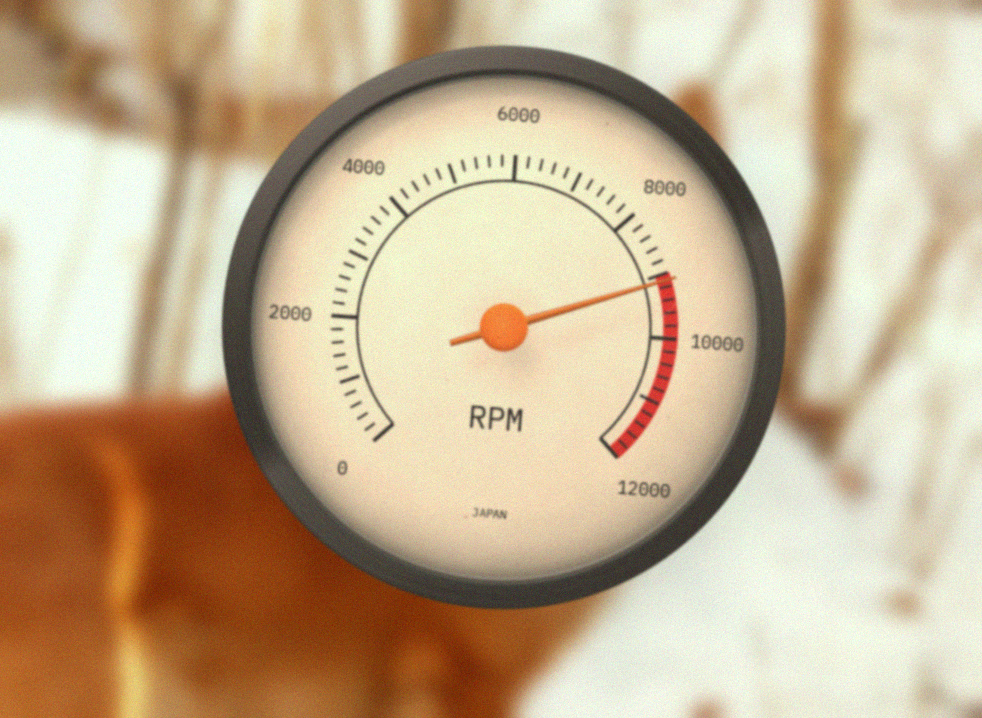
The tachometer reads rpm 9100
